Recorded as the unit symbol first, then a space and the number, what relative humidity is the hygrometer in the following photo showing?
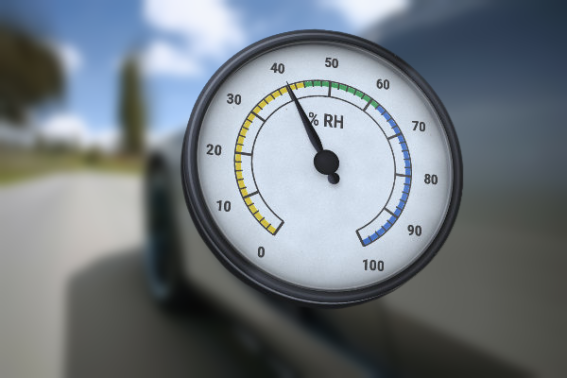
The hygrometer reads % 40
